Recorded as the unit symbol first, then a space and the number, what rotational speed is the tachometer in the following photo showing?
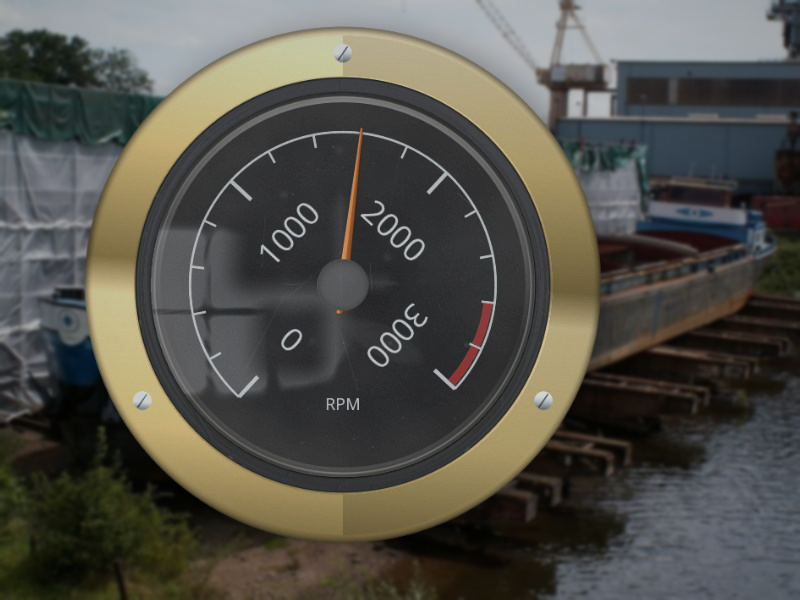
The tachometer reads rpm 1600
